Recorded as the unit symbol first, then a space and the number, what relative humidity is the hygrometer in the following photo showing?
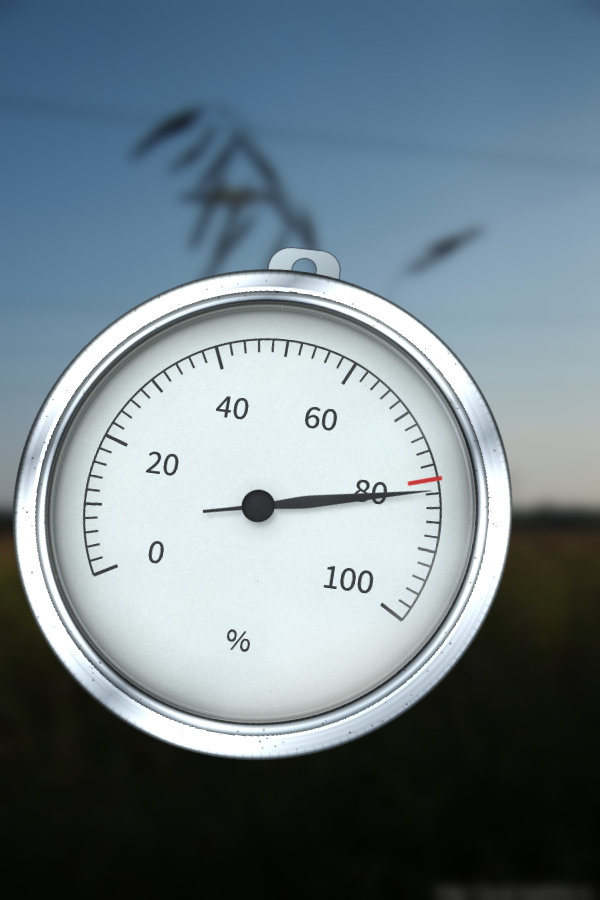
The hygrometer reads % 82
